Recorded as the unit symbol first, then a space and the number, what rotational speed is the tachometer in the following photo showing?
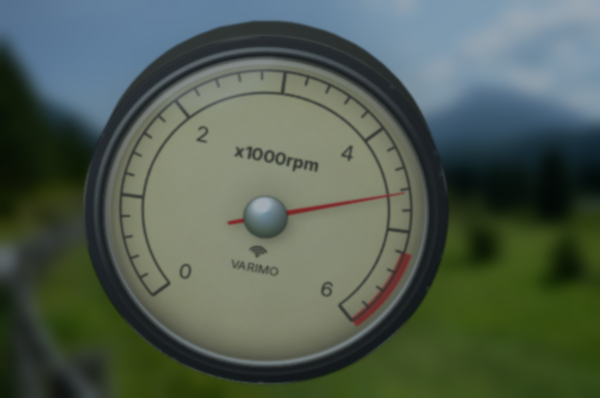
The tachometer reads rpm 4600
